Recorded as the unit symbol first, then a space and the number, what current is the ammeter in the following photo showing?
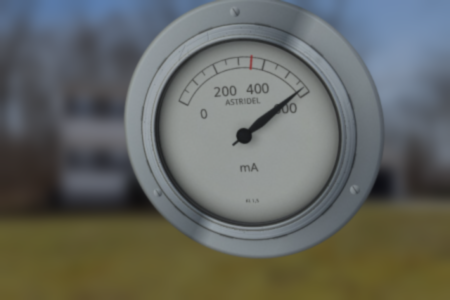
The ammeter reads mA 575
